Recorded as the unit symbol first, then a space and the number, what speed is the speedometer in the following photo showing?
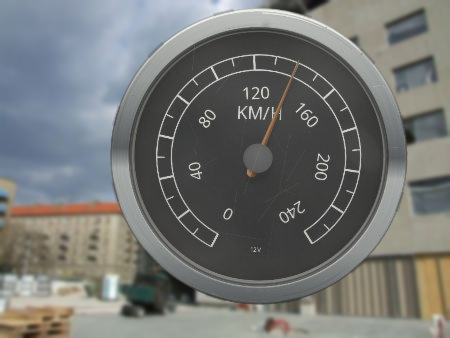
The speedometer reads km/h 140
